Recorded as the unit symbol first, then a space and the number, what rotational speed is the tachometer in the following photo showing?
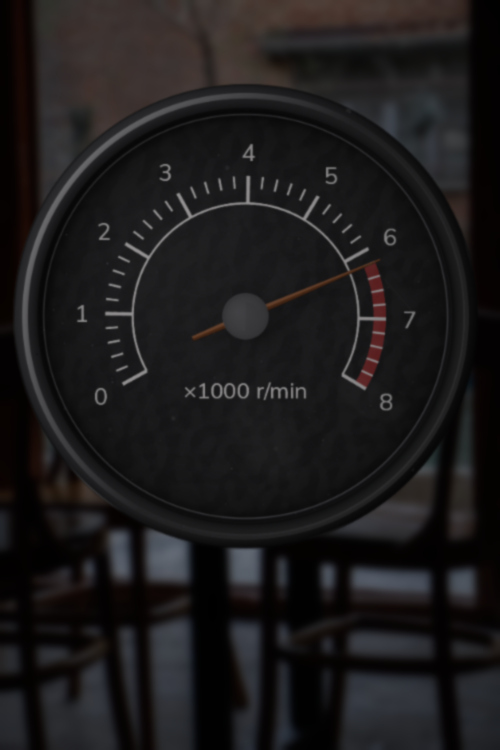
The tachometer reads rpm 6200
